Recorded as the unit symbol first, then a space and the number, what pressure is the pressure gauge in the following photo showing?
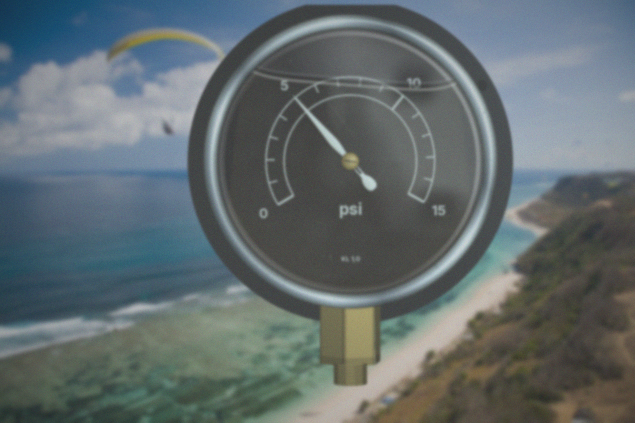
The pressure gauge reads psi 5
